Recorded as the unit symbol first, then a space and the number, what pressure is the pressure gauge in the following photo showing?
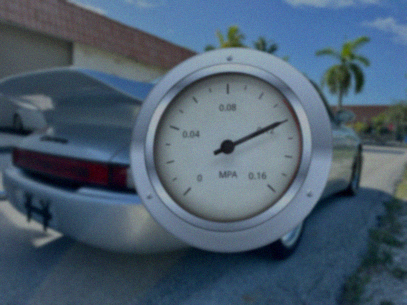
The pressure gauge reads MPa 0.12
